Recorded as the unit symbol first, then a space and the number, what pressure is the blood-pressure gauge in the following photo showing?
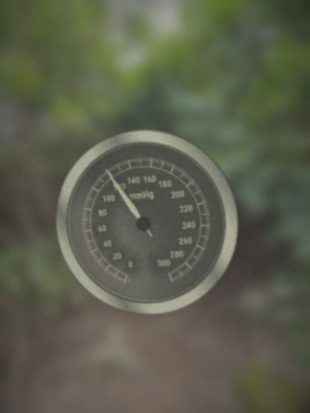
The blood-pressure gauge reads mmHg 120
